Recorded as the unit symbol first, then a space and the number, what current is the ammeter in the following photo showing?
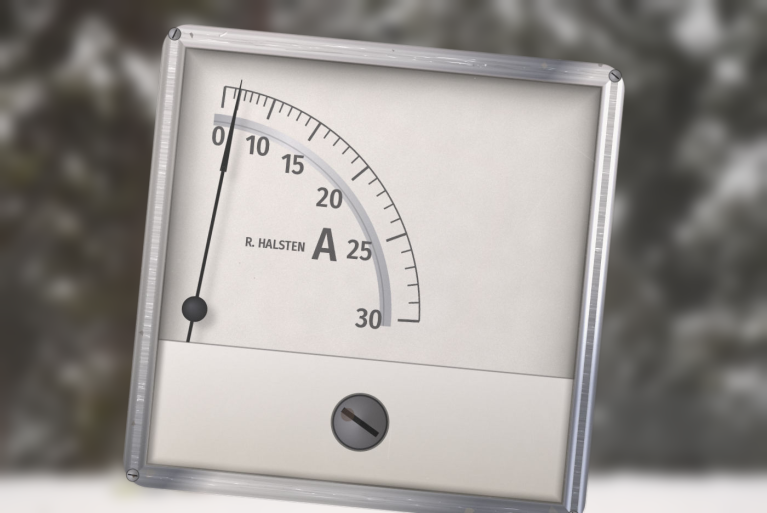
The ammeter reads A 5
